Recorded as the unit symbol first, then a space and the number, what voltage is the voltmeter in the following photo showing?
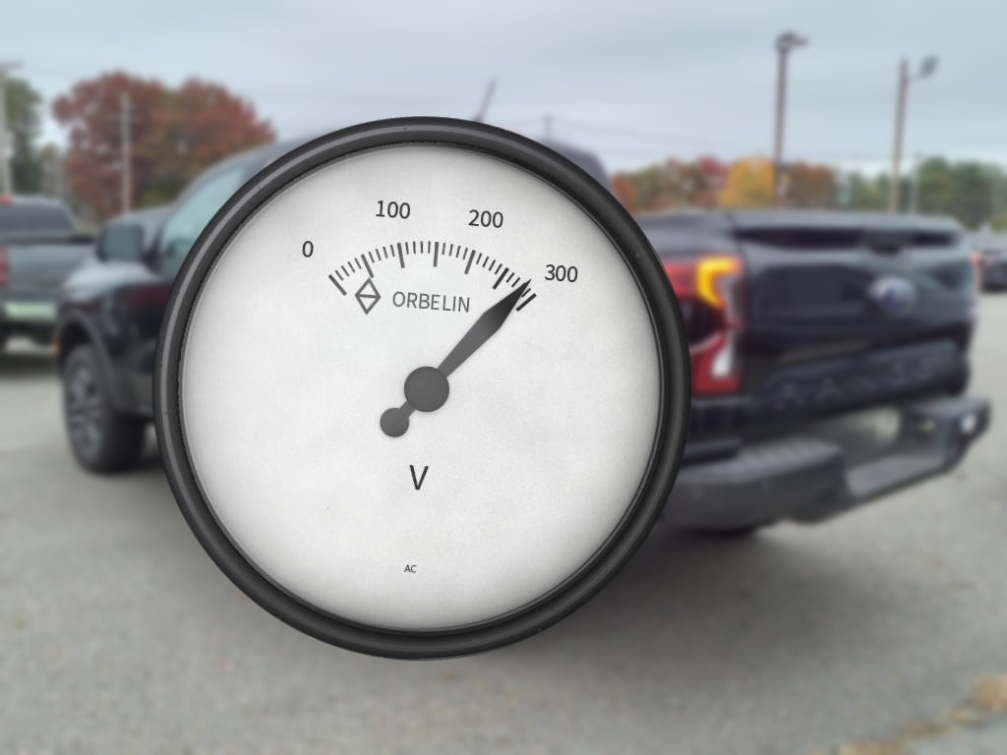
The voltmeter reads V 280
